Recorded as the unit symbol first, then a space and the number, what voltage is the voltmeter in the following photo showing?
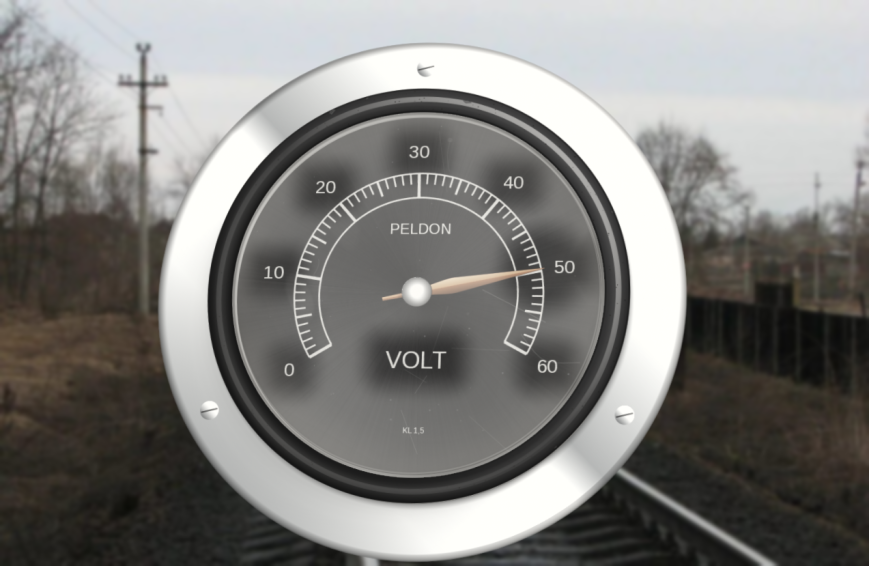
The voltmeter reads V 50
